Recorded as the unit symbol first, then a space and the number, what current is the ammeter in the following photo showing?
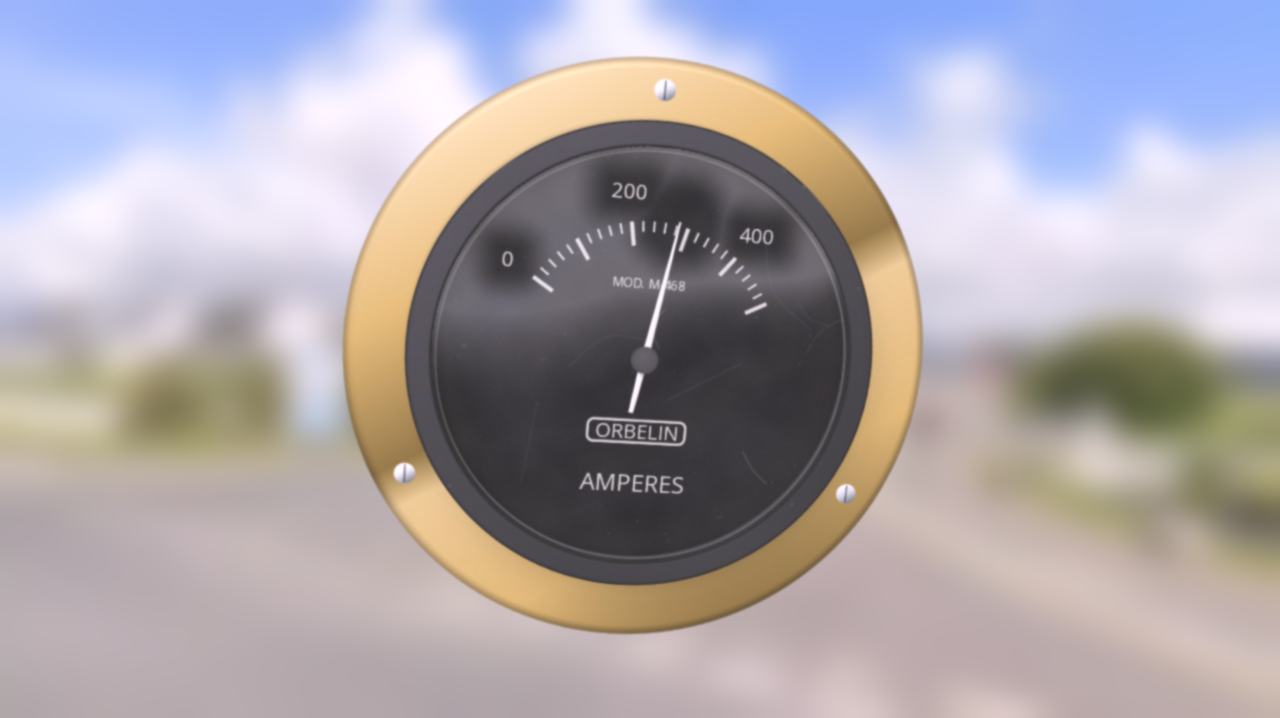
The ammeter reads A 280
